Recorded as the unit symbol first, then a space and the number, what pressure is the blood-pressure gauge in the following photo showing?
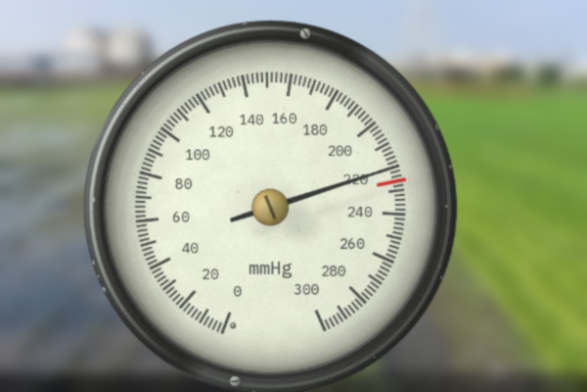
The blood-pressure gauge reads mmHg 220
